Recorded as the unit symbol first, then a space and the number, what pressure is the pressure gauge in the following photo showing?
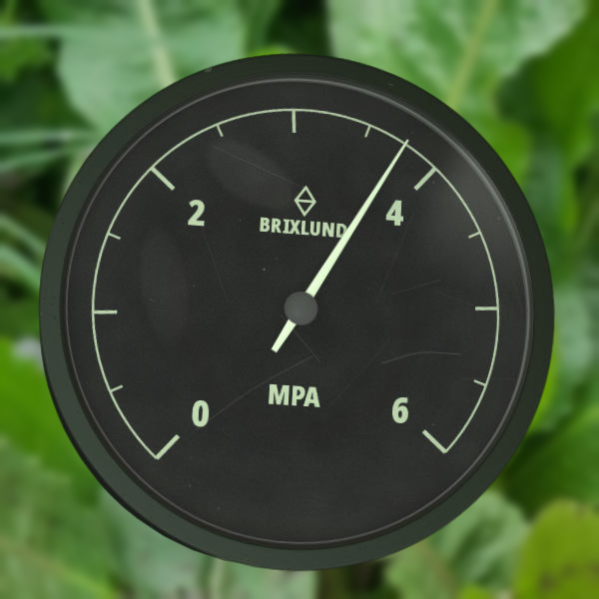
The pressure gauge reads MPa 3.75
